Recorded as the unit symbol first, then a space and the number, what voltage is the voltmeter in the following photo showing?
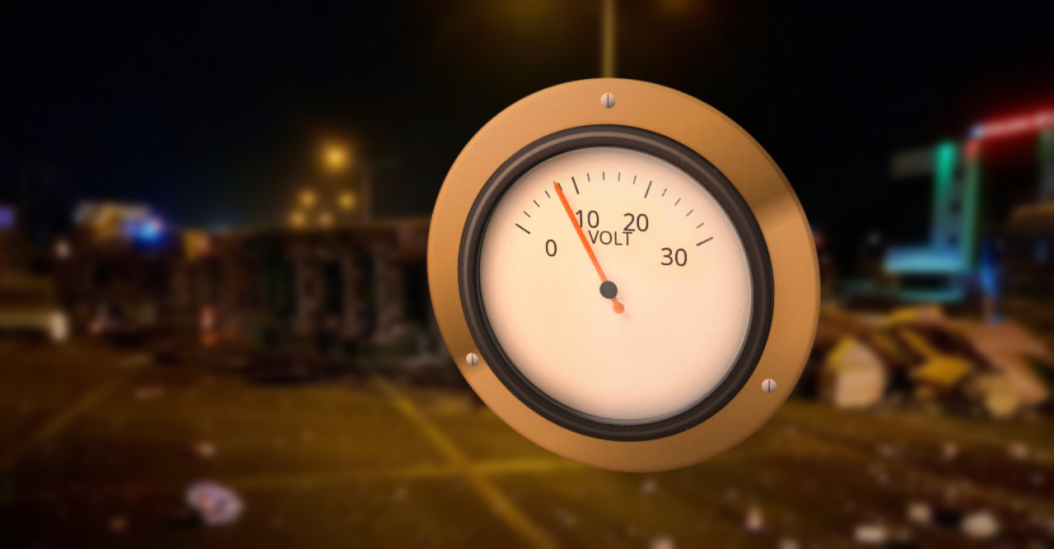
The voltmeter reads V 8
